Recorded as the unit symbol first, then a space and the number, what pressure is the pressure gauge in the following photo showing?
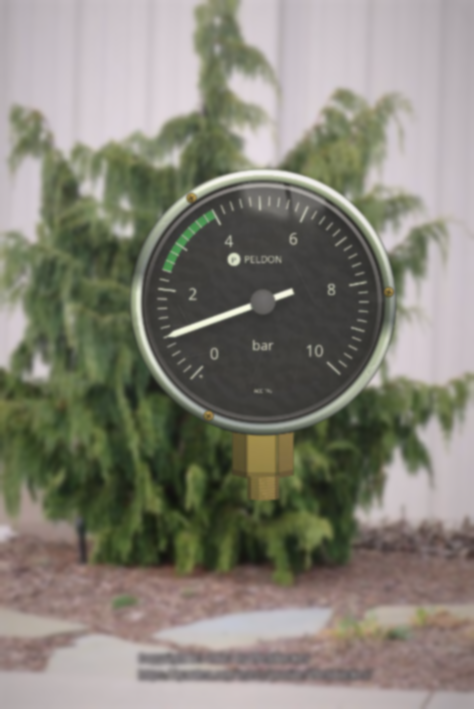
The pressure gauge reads bar 1
